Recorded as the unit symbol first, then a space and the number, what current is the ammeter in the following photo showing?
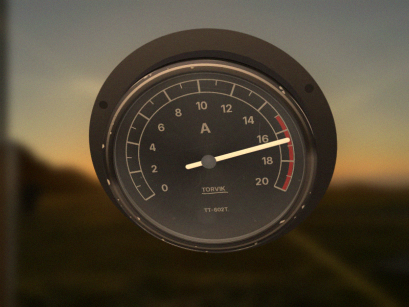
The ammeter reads A 16.5
